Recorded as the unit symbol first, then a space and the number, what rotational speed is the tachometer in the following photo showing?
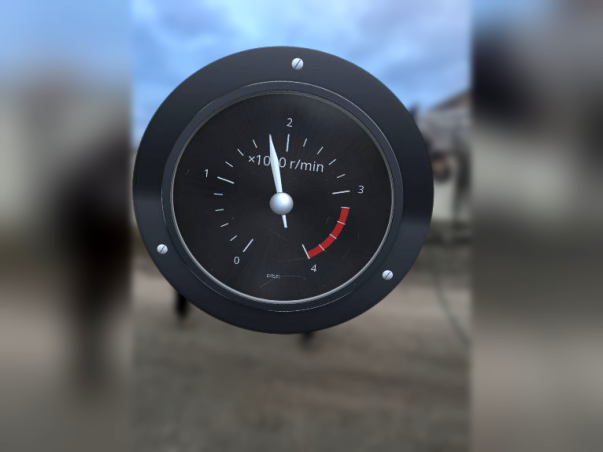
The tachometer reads rpm 1800
